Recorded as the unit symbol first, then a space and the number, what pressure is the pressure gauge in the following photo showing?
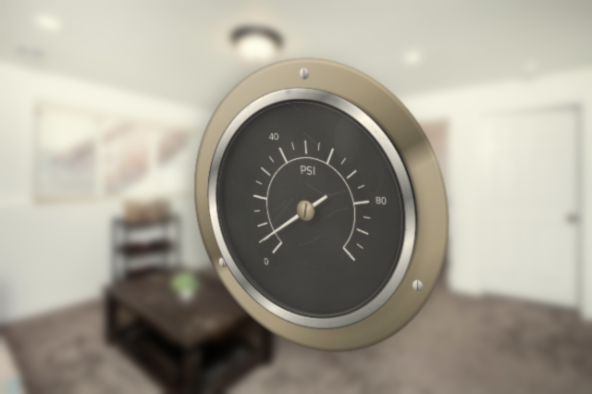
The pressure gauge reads psi 5
